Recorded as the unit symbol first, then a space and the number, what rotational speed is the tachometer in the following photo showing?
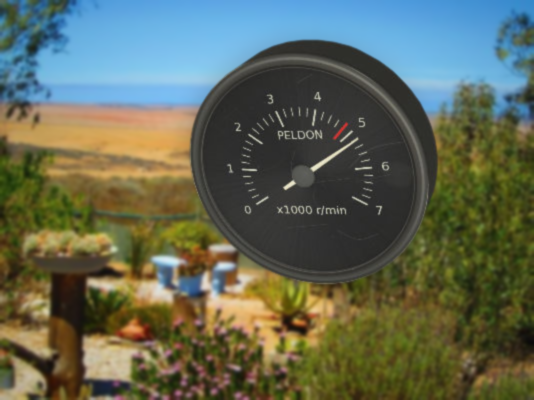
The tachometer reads rpm 5200
